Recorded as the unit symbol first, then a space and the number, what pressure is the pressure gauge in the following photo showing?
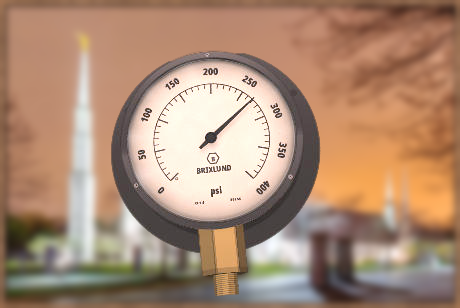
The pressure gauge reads psi 270
